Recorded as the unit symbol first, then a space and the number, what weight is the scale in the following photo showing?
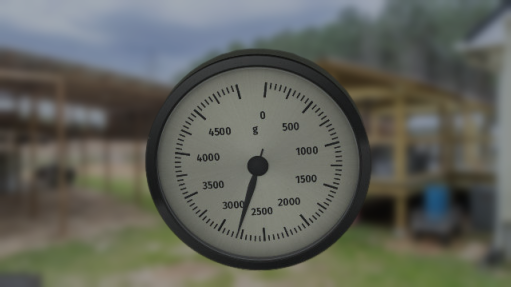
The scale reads g 2800
